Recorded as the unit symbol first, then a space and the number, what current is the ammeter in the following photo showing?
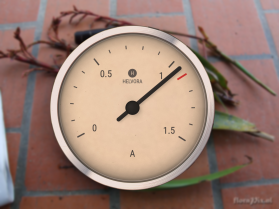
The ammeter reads A 1.05
